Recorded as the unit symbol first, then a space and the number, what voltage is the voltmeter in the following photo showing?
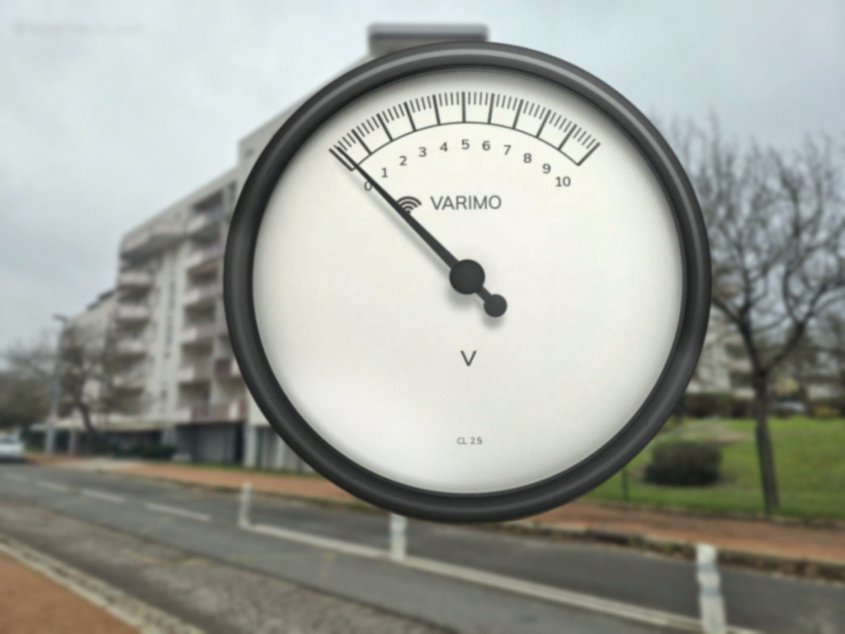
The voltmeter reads V 0.2
